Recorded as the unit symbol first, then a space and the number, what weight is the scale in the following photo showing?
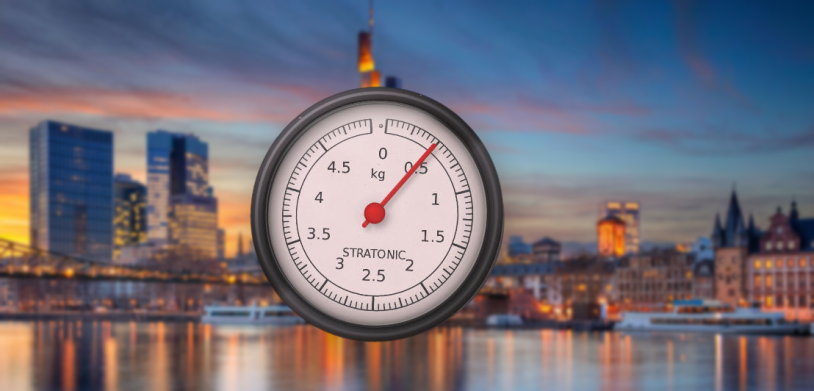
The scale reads kg 0.5
